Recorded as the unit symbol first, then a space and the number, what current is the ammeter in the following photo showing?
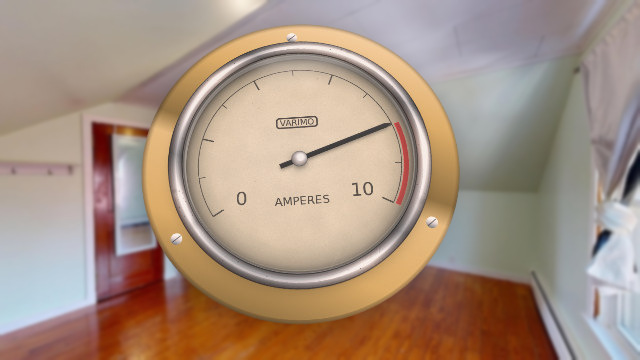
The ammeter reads A 8
